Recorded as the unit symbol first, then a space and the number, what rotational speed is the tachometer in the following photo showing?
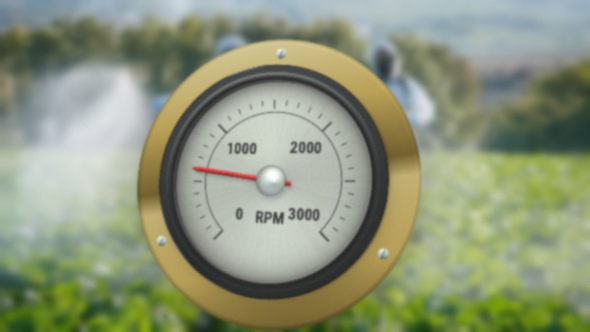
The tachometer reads rpm 600
